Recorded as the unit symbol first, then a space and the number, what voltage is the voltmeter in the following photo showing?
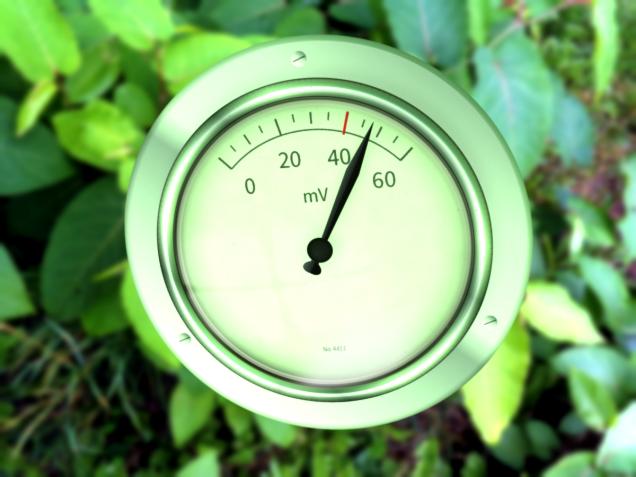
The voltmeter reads mV 47.5
